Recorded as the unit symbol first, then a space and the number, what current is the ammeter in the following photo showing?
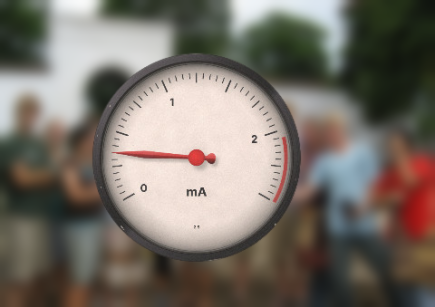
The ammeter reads mA 0.35
